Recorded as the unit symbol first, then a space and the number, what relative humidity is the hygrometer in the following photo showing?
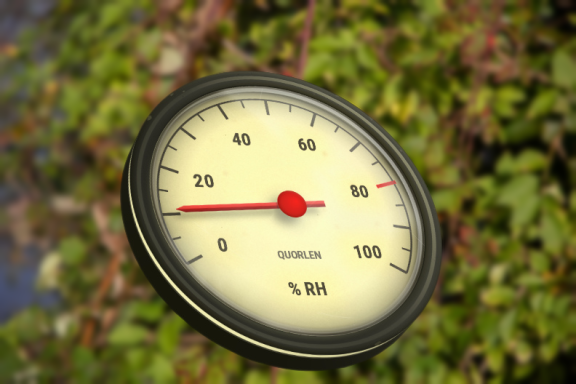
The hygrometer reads % 10
